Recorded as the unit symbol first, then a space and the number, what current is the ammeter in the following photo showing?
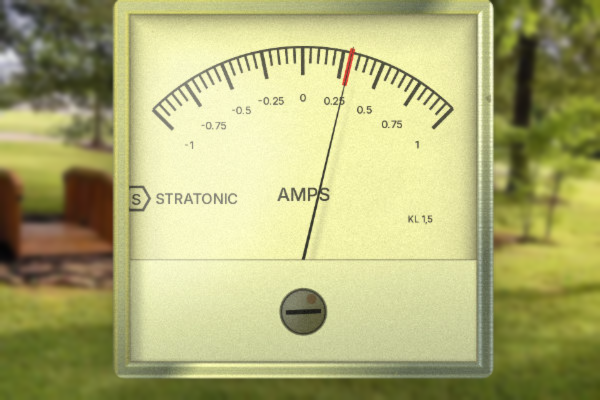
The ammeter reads A 0.3
